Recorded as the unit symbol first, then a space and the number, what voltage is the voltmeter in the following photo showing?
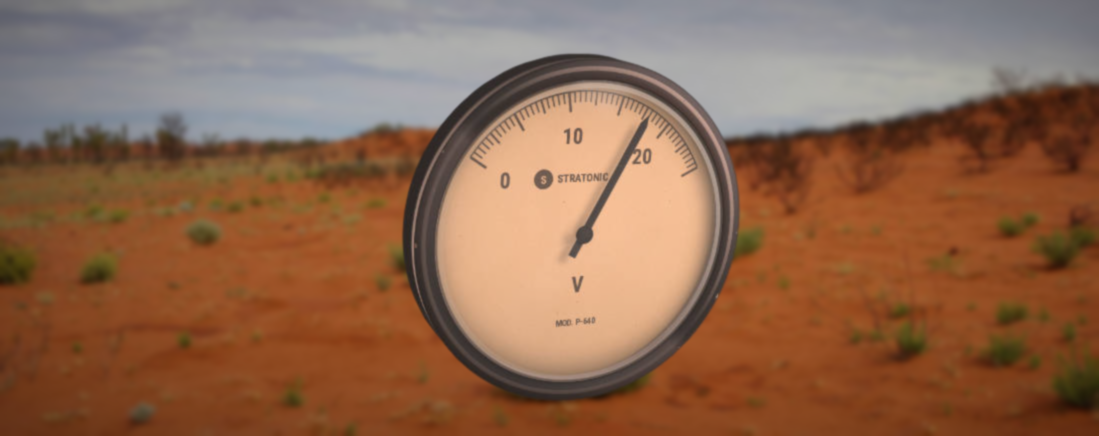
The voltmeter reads V 17.5
